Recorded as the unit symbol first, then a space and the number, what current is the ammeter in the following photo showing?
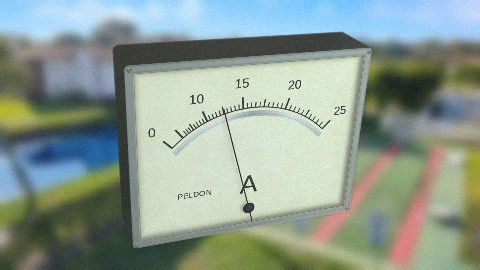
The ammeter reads A 12.5
